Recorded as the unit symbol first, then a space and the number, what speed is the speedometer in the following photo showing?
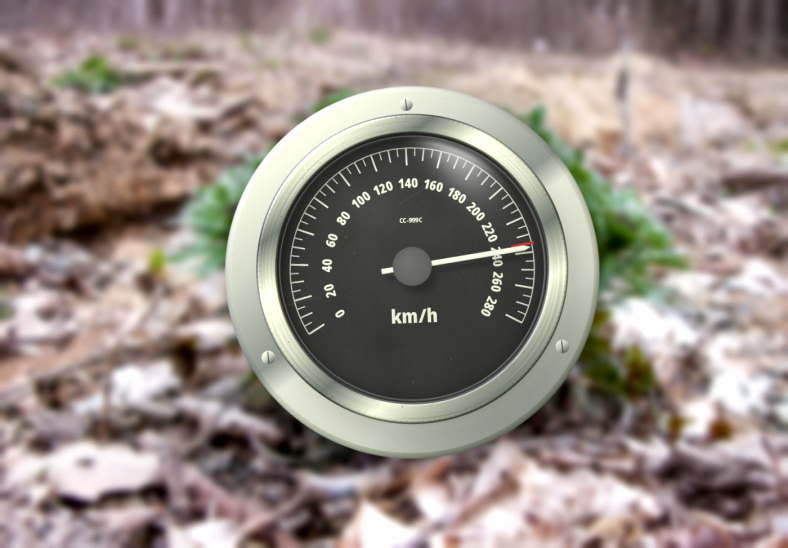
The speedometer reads km/h 237.5
